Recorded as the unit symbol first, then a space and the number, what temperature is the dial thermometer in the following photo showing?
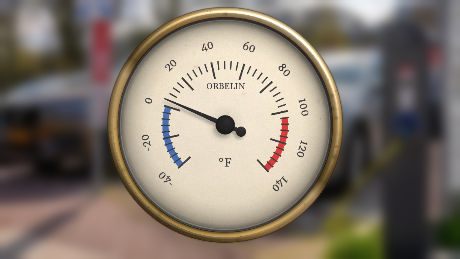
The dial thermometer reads °F 4
